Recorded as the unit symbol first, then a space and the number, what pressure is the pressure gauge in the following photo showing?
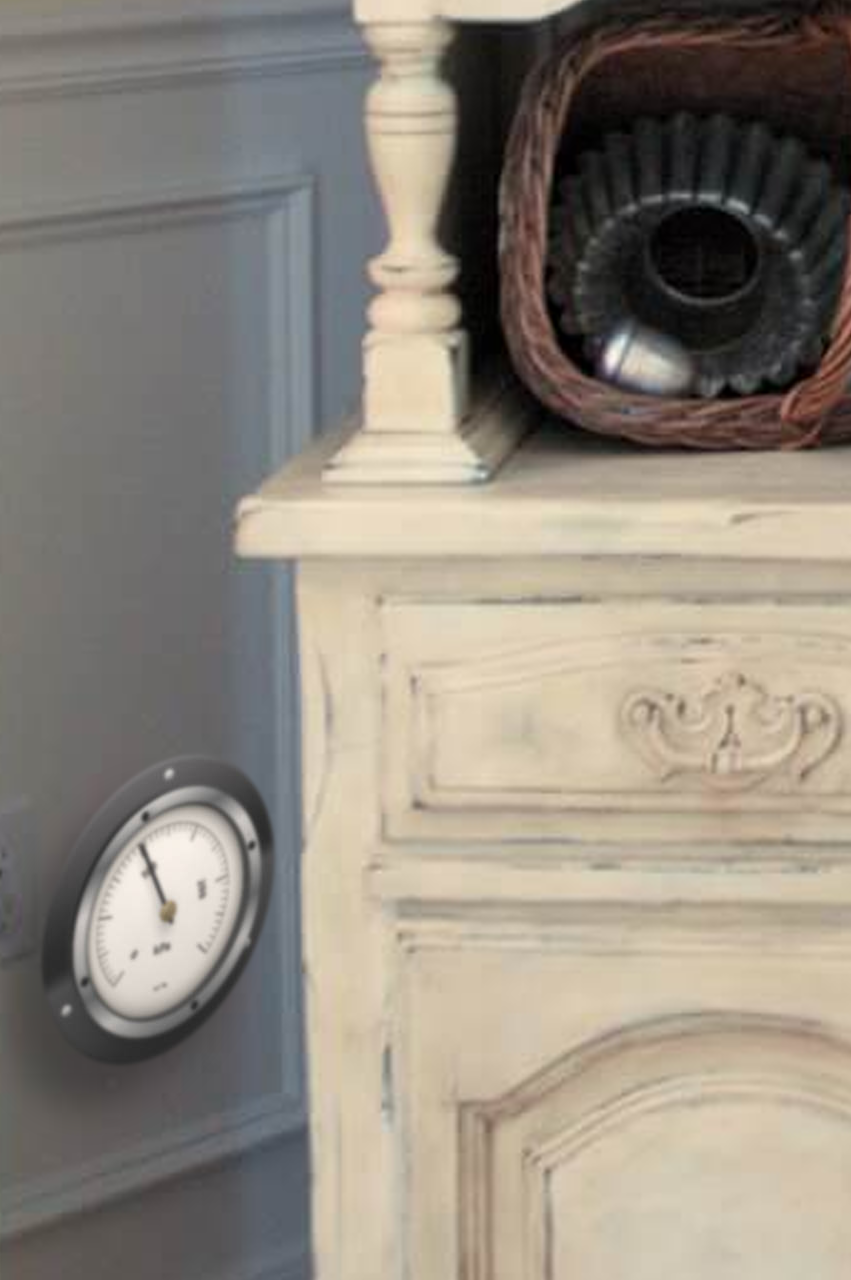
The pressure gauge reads kPa 100
